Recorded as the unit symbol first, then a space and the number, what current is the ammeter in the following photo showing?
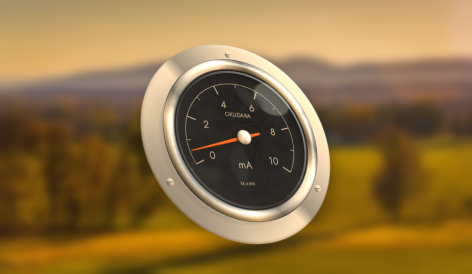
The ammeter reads mA 0.5
